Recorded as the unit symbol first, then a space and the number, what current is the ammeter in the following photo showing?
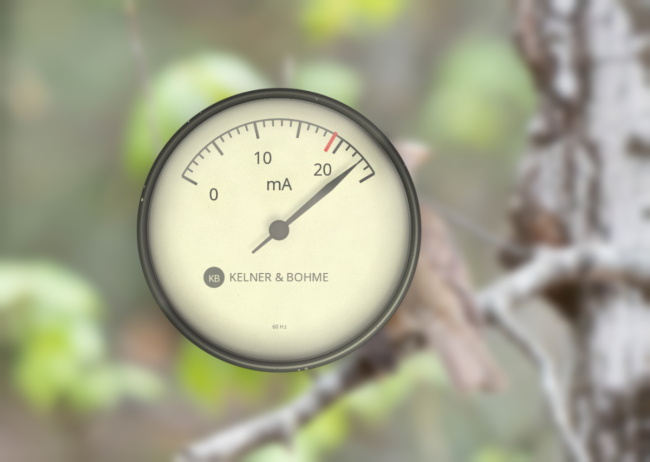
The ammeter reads mA 23
